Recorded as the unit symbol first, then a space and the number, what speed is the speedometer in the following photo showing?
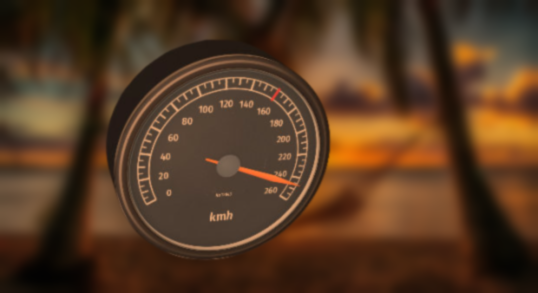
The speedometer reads km/h 245
